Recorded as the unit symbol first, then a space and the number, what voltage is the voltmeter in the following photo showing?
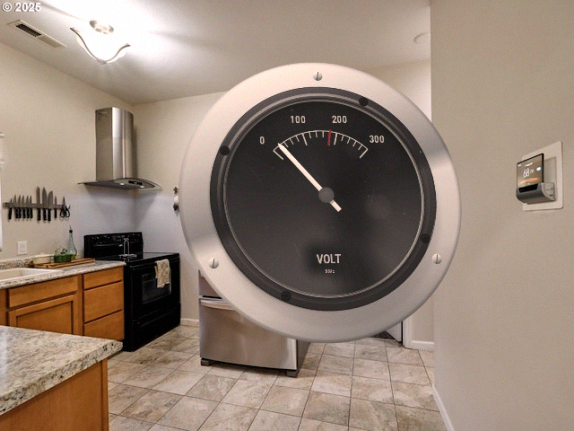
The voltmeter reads V 20
